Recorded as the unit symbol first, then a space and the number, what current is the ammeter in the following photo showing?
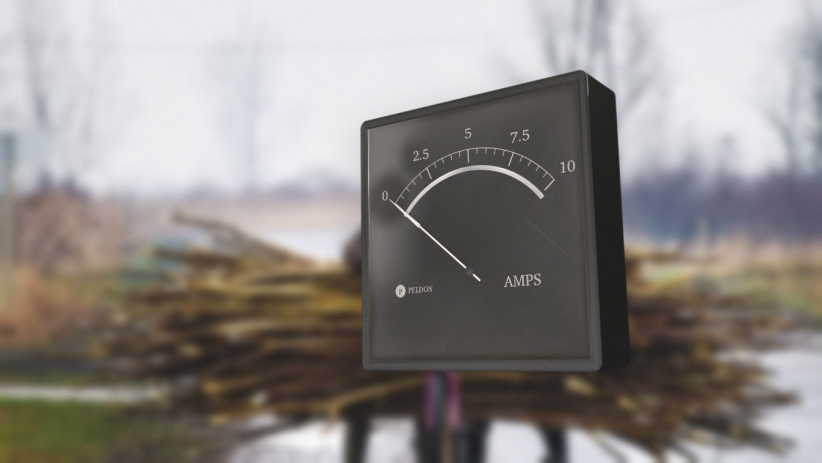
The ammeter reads A 0
